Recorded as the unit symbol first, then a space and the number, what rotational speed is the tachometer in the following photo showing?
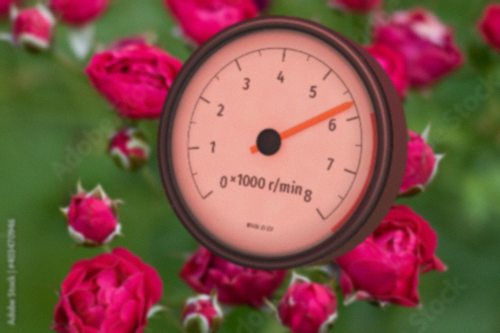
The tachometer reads rpm 5750
